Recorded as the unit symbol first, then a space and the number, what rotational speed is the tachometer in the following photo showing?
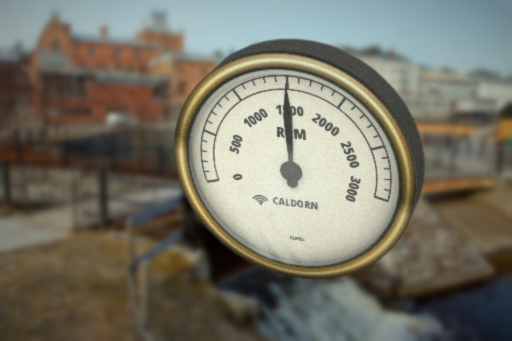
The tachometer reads rpm 1500
